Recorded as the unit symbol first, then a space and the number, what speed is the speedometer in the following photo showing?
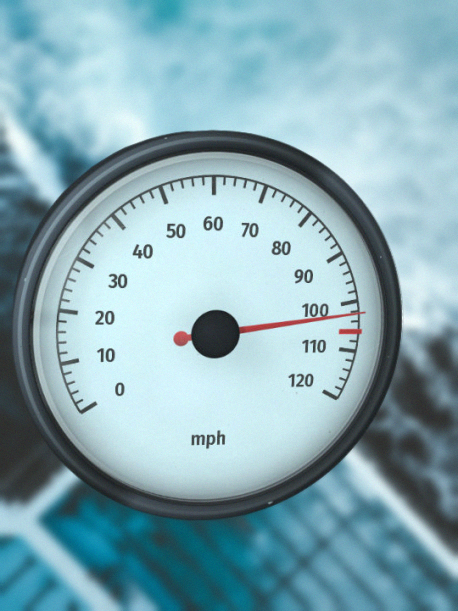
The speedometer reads mph 102
